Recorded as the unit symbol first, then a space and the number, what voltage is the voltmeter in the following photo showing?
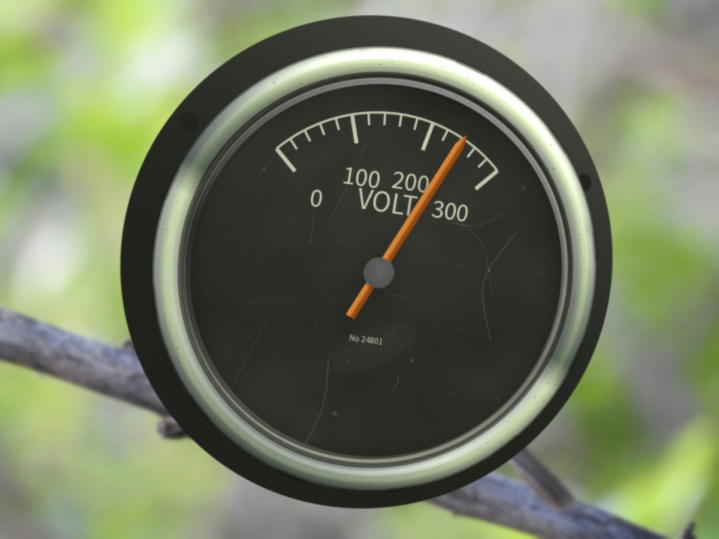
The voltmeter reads V 240
